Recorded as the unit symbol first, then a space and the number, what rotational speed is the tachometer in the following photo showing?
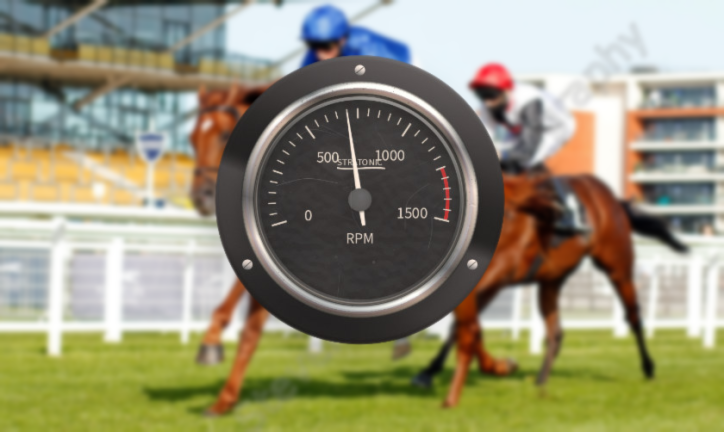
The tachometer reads rpm 700
